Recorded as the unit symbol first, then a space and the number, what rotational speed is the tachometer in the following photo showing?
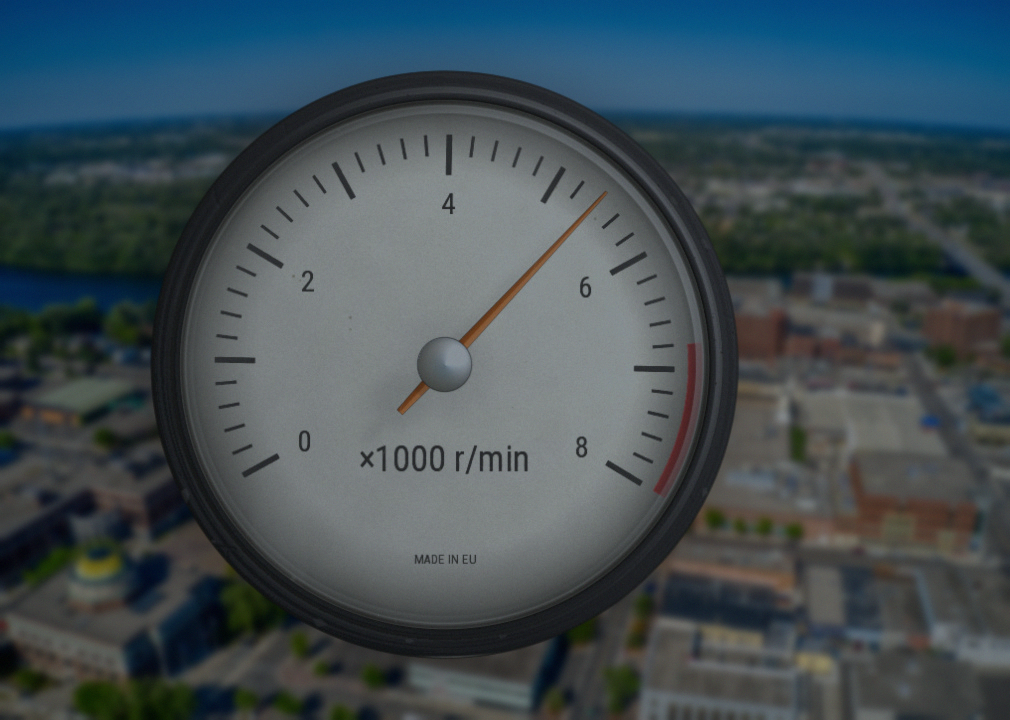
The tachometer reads rpm 5400
